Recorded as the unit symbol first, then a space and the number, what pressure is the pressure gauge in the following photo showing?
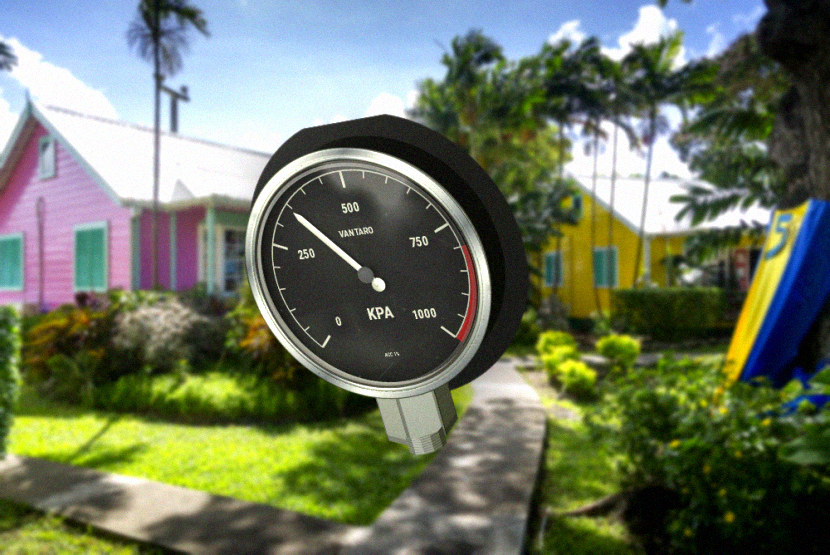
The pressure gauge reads kPa 350
